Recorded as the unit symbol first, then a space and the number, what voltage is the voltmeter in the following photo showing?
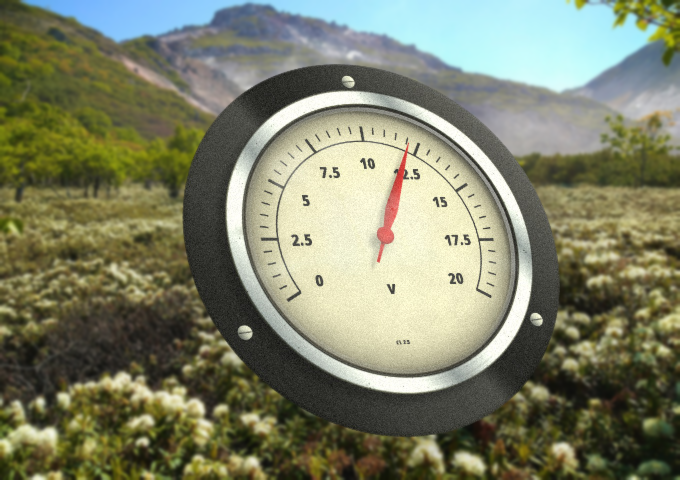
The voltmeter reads V 12
